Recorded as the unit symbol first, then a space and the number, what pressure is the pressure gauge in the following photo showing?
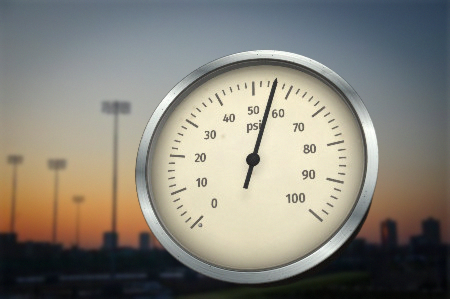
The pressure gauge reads psi 56
